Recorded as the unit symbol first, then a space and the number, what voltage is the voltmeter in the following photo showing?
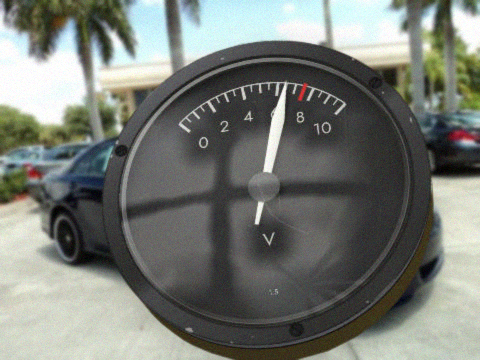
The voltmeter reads V 6.5
